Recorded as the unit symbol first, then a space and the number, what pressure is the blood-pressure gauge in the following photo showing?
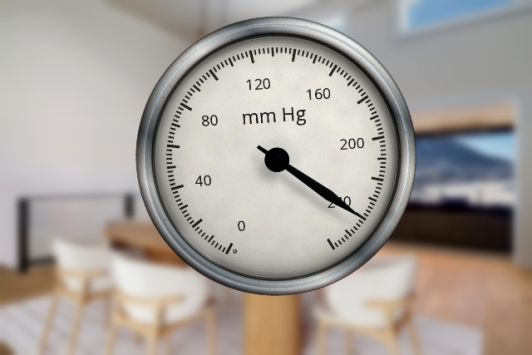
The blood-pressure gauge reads mmHg 240
